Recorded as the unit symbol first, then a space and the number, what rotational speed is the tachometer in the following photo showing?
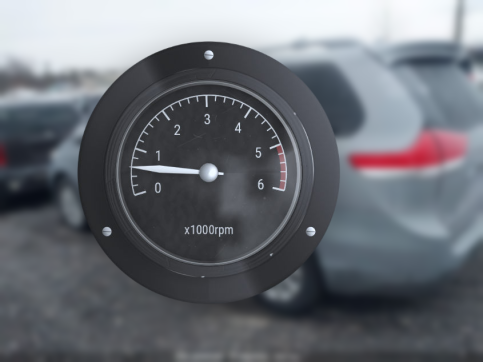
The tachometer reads rpm 600
